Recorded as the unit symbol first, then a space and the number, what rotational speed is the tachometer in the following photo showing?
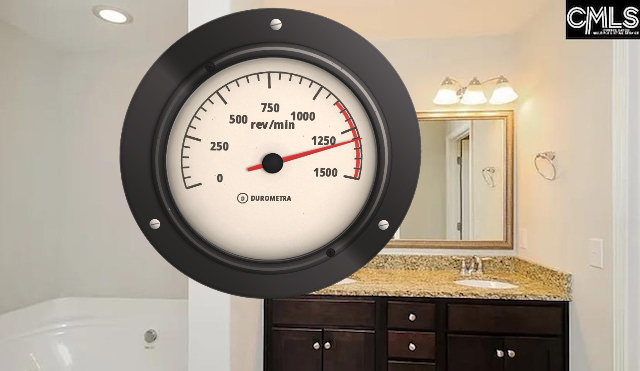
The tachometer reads rpm 1300
